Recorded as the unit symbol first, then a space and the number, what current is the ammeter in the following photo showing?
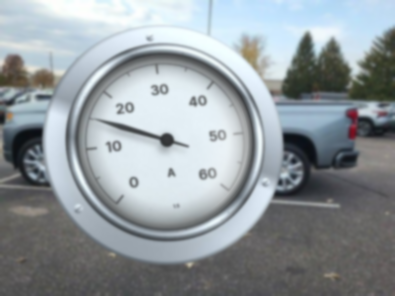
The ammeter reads A 15
